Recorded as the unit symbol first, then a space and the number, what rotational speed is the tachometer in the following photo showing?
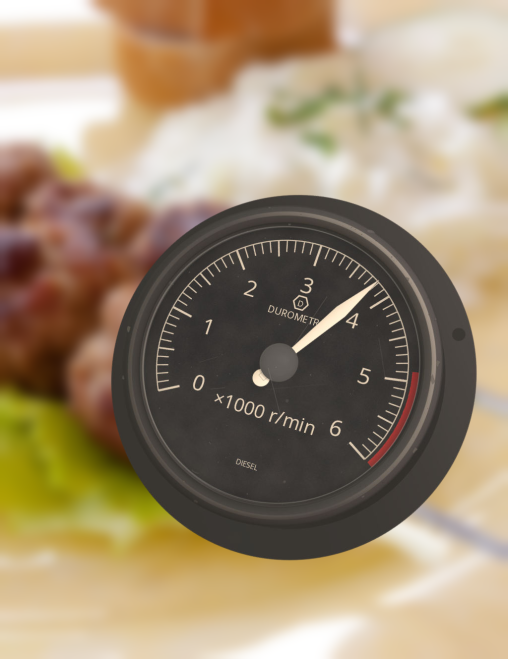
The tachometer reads rpm 3800
